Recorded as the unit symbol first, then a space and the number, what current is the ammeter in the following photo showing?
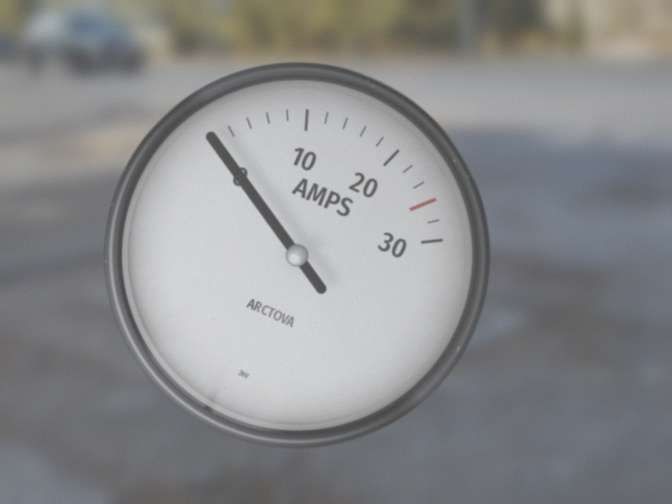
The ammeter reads A 0
